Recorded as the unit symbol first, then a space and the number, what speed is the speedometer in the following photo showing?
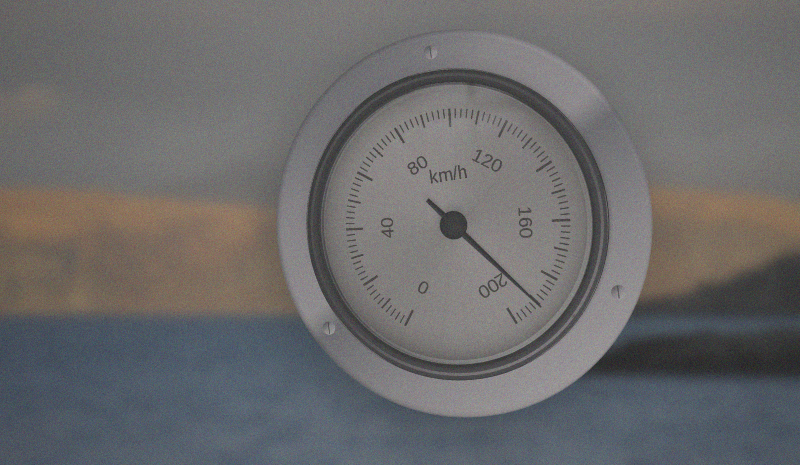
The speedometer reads km/h 190
